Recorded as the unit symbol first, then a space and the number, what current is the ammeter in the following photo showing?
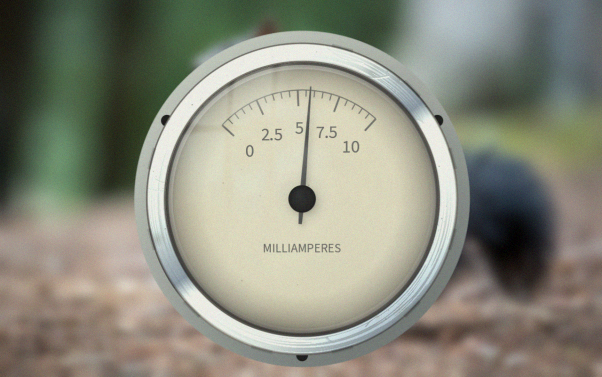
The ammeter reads mA 5.75
